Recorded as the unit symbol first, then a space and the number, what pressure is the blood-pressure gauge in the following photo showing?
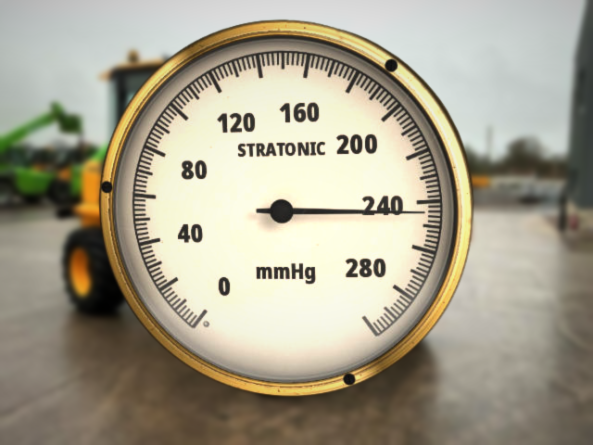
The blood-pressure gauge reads mmHg 244
